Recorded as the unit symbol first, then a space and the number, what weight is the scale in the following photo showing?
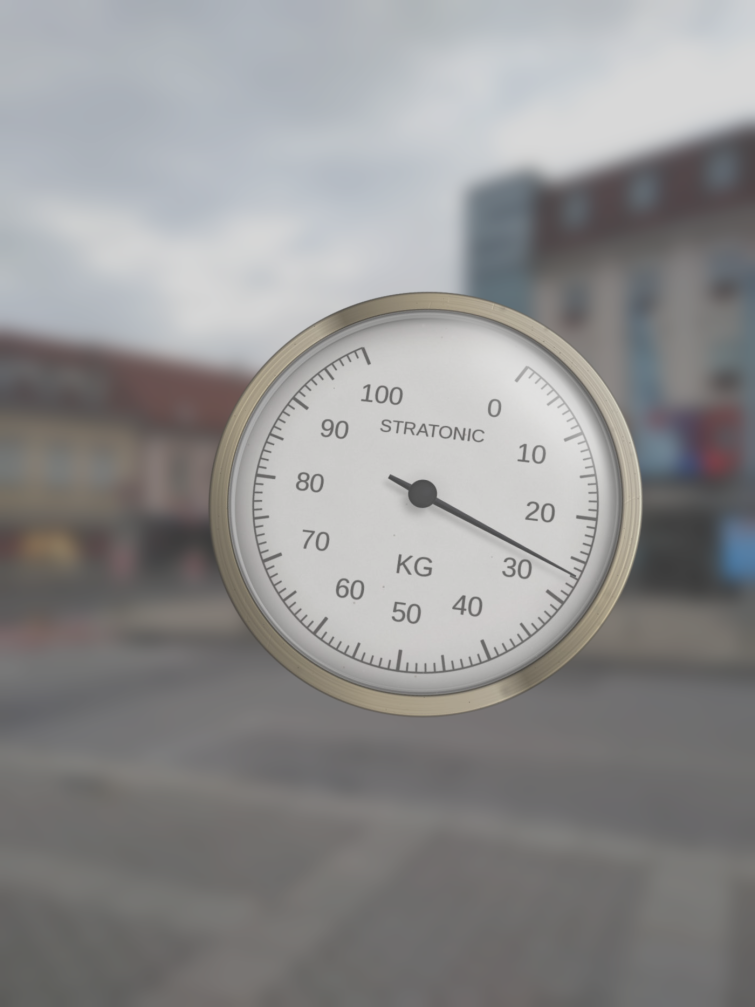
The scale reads kg 27
